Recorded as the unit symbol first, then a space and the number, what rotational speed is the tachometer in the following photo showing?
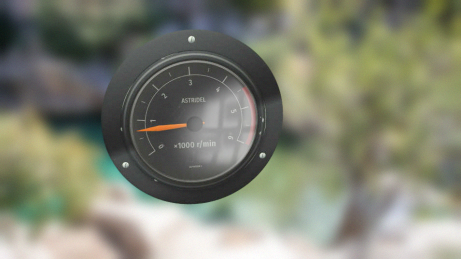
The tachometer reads rpm 750
